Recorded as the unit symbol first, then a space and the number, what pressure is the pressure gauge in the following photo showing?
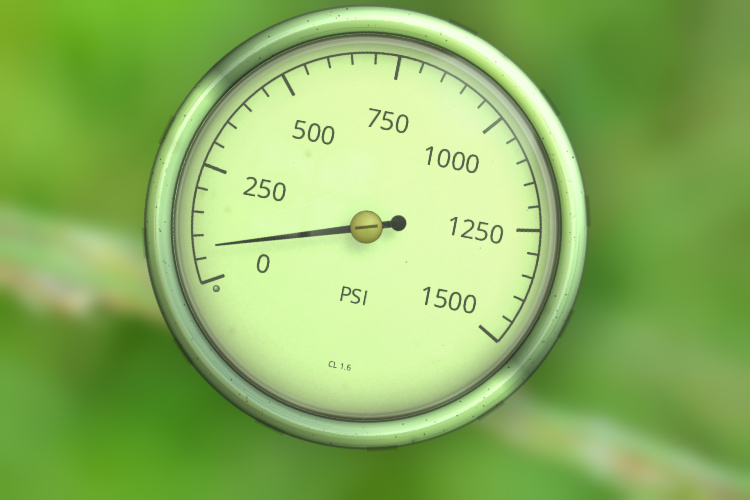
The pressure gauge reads psi 75
